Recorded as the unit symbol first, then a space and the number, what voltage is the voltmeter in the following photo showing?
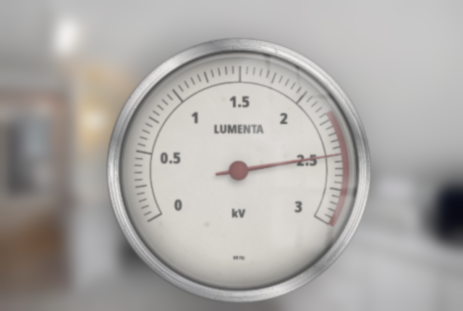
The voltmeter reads kV 2.5
